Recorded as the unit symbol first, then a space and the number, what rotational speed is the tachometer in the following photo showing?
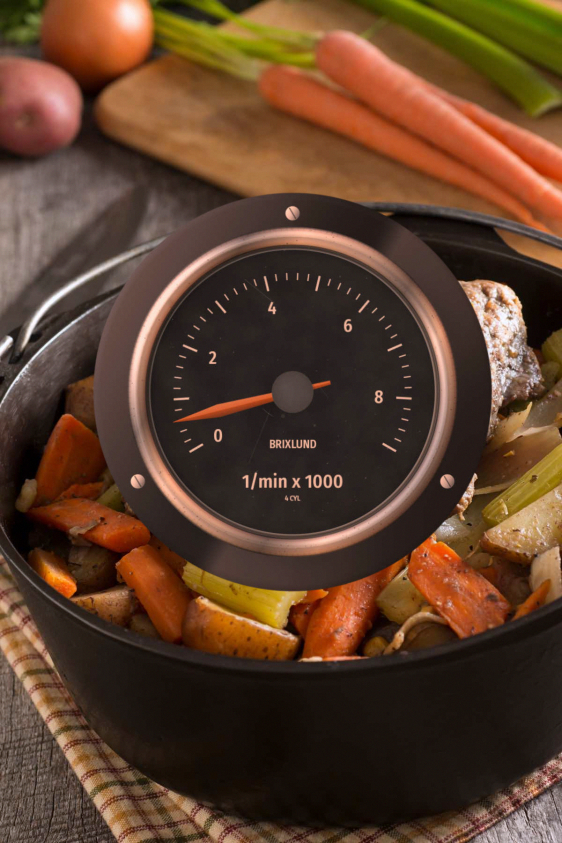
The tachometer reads rpm 600
